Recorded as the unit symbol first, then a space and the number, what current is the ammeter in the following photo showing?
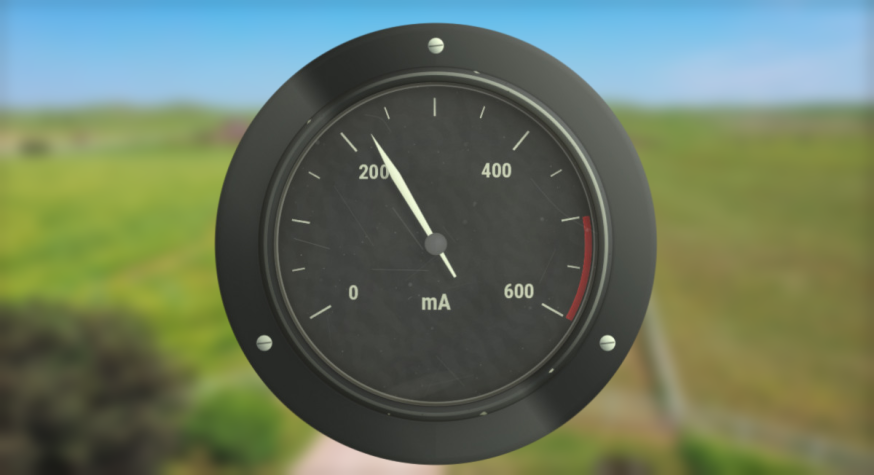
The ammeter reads mA 225
